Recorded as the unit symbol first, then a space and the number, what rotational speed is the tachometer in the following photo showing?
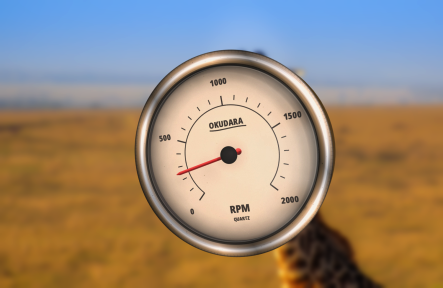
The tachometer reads rpm 250
